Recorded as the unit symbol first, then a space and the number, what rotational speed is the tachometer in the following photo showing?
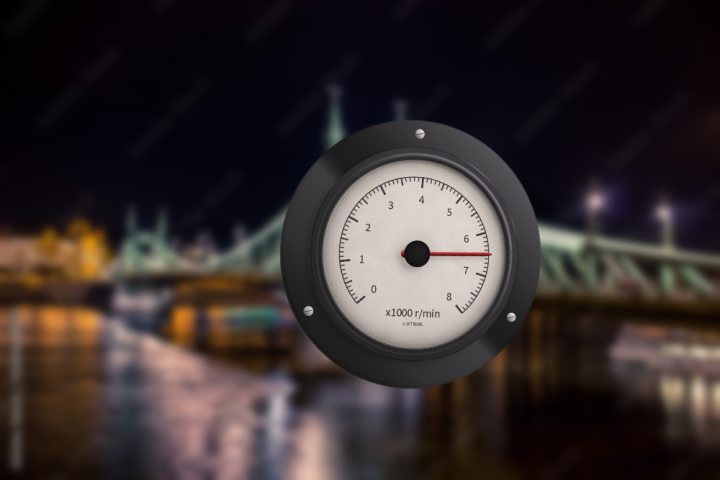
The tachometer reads rpm 6500
